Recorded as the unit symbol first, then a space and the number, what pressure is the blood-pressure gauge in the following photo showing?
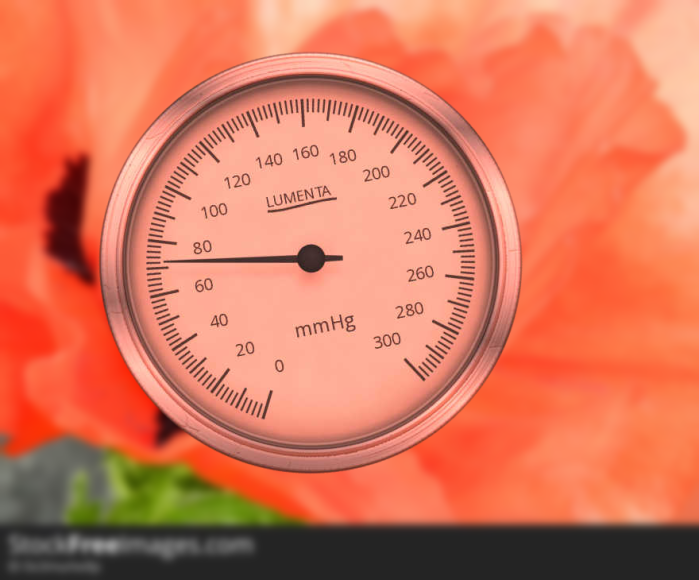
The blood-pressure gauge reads mmHg 72
